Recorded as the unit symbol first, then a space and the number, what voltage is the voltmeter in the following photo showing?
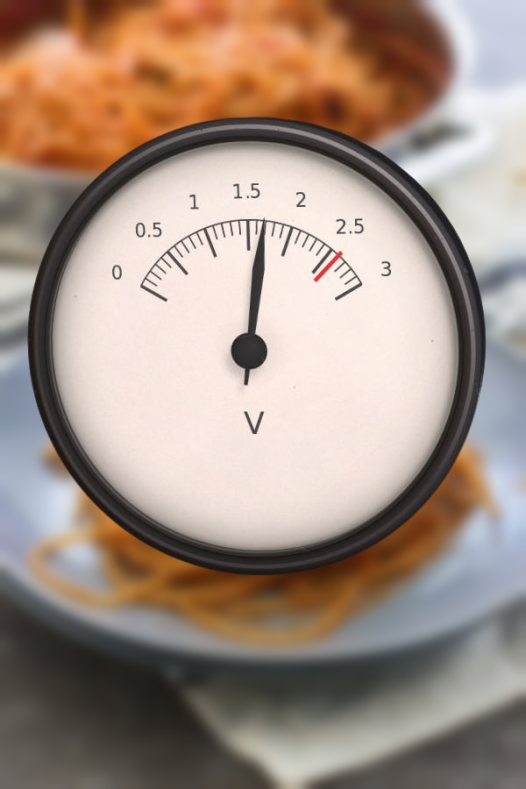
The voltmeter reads V 1.7
